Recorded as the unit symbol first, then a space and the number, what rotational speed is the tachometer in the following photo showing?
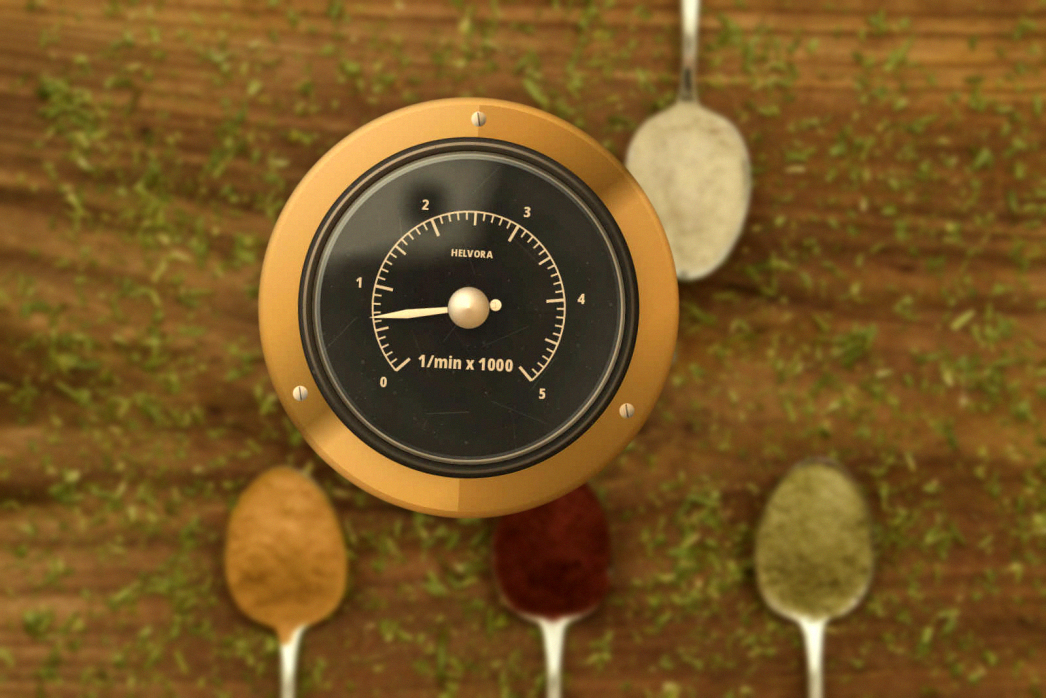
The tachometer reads rpm 650
